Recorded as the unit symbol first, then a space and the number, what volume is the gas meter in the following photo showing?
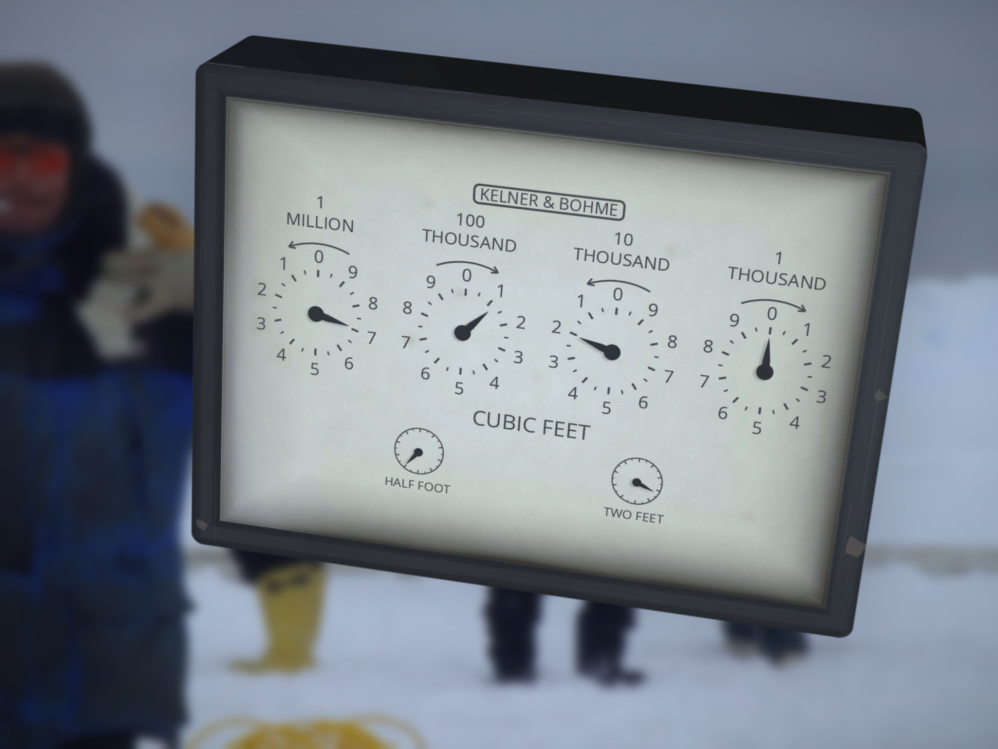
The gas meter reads ft³ 712000
